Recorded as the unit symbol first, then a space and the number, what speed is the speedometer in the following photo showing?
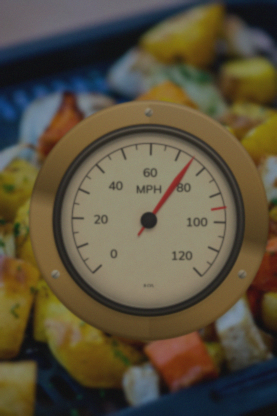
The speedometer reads mph 75
